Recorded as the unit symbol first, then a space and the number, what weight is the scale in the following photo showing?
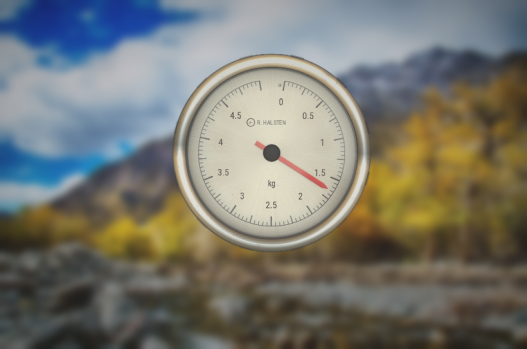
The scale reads kg 1.65
